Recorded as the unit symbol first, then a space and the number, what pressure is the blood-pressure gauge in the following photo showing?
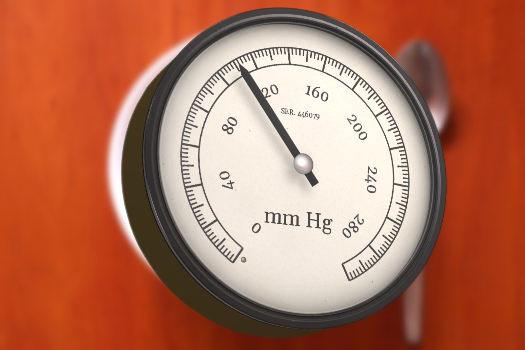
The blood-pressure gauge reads mmHg 110
